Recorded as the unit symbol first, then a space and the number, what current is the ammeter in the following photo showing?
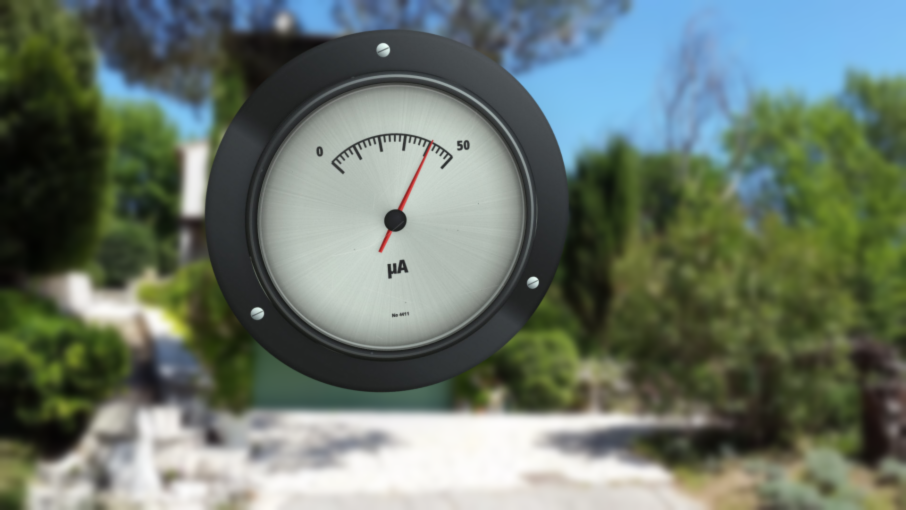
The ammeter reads µA 40
